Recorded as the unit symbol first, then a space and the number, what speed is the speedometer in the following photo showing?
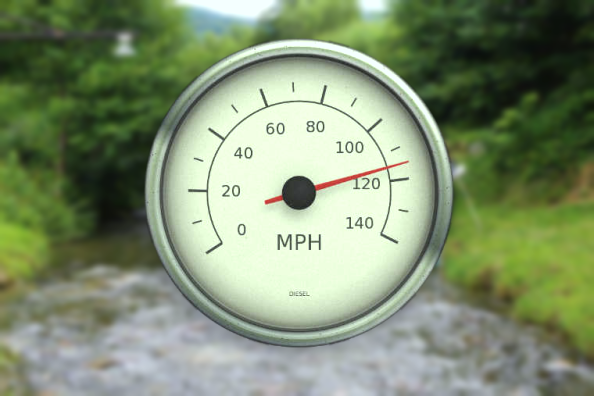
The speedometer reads mph 115
